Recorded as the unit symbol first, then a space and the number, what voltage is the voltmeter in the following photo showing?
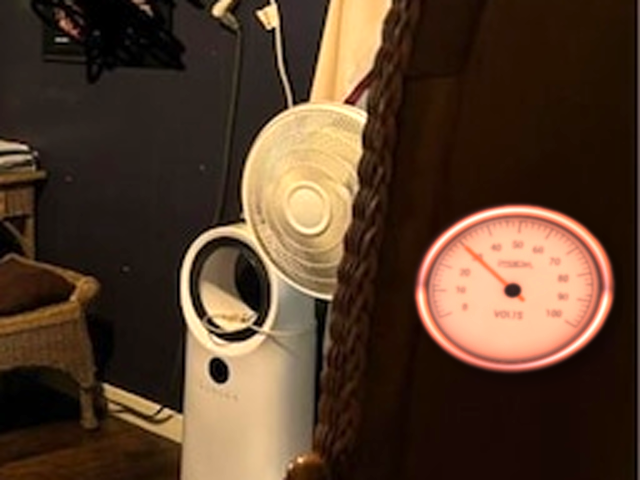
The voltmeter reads V 30
